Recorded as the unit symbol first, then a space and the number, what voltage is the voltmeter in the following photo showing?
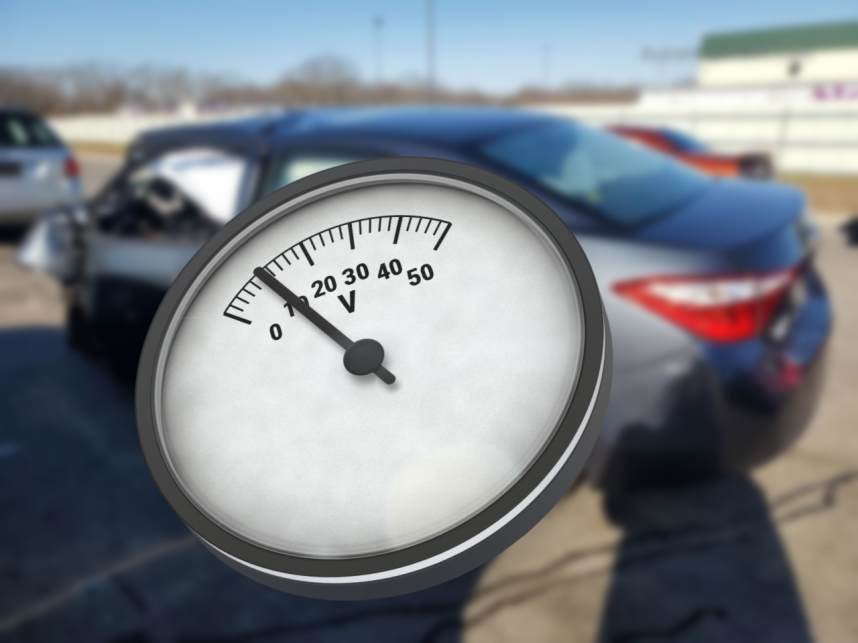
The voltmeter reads V 10
